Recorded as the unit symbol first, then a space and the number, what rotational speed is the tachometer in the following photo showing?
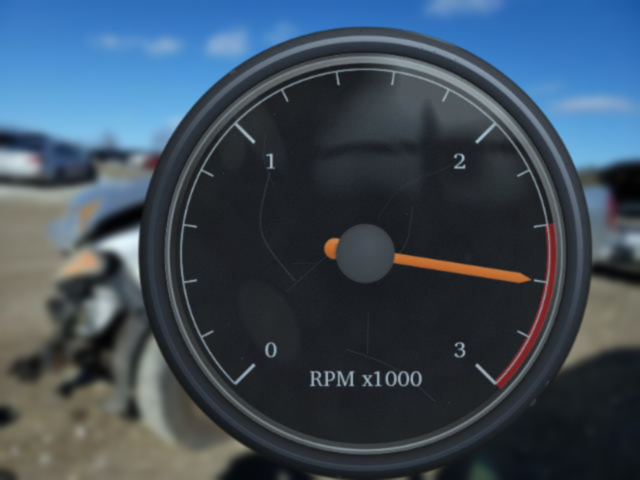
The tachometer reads rpm 2600
